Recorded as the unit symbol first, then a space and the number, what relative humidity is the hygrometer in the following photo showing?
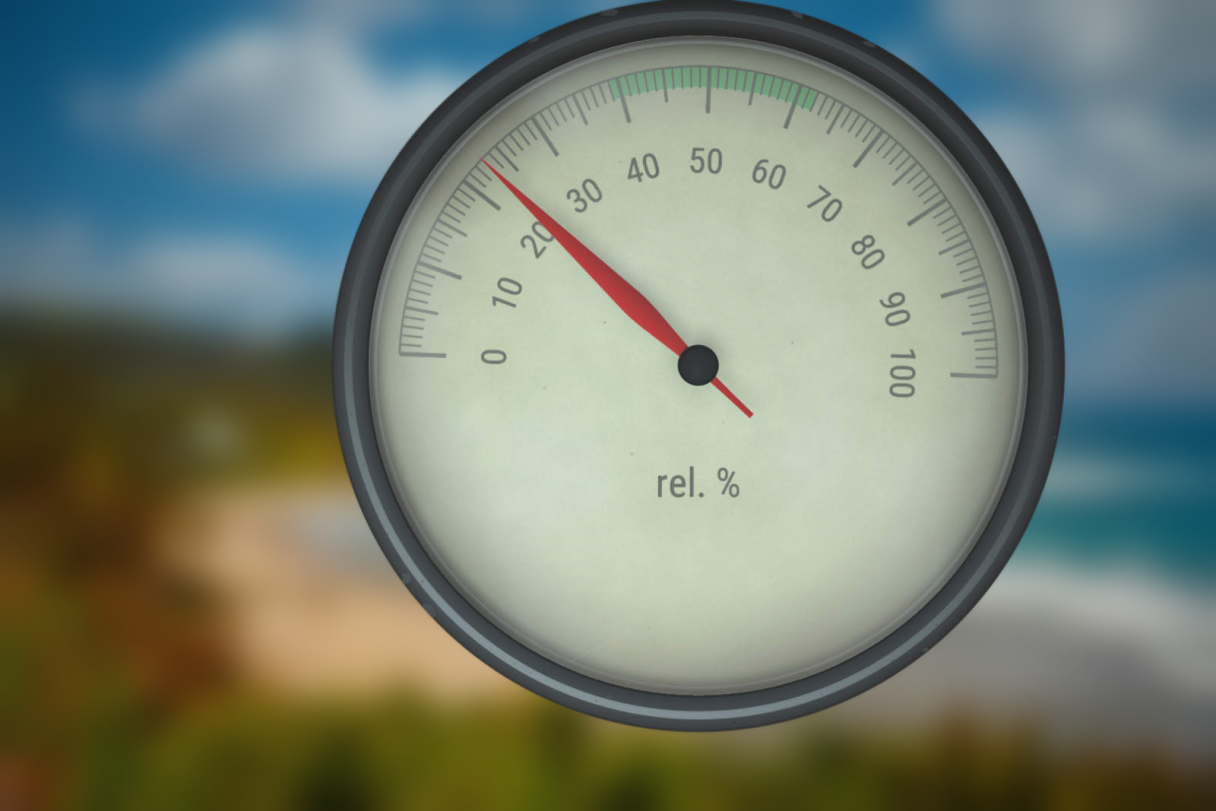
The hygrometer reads % 23
